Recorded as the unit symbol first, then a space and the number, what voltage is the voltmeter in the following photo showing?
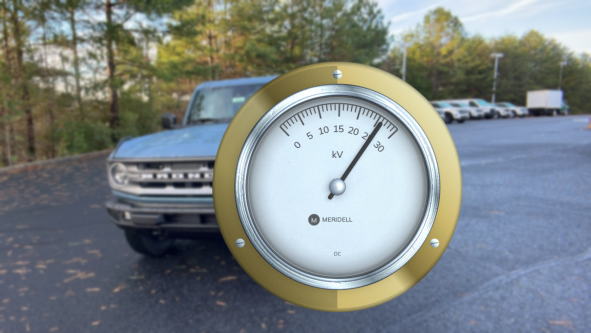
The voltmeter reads kV 26
